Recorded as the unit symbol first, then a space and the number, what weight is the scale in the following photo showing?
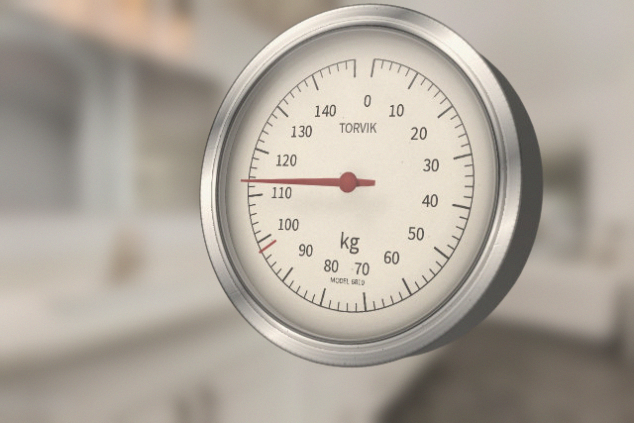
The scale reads kg 113
